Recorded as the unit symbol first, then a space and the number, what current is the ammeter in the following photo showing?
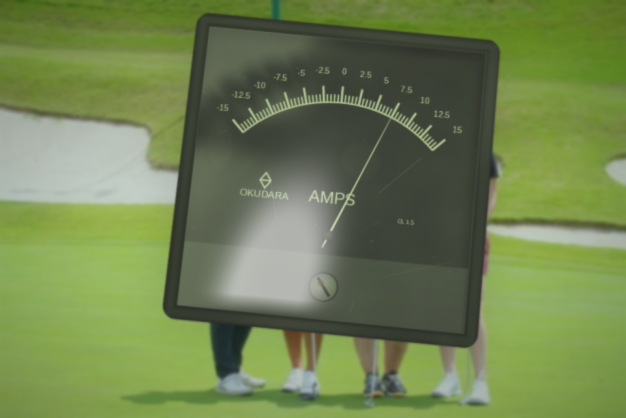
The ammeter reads A 7.5
